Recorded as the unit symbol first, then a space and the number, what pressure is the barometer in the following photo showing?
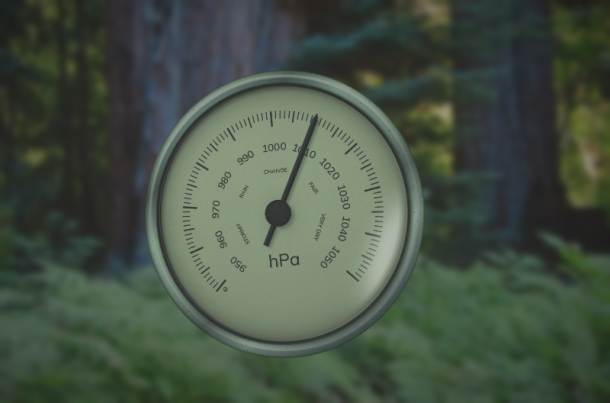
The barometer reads hPa 1010
